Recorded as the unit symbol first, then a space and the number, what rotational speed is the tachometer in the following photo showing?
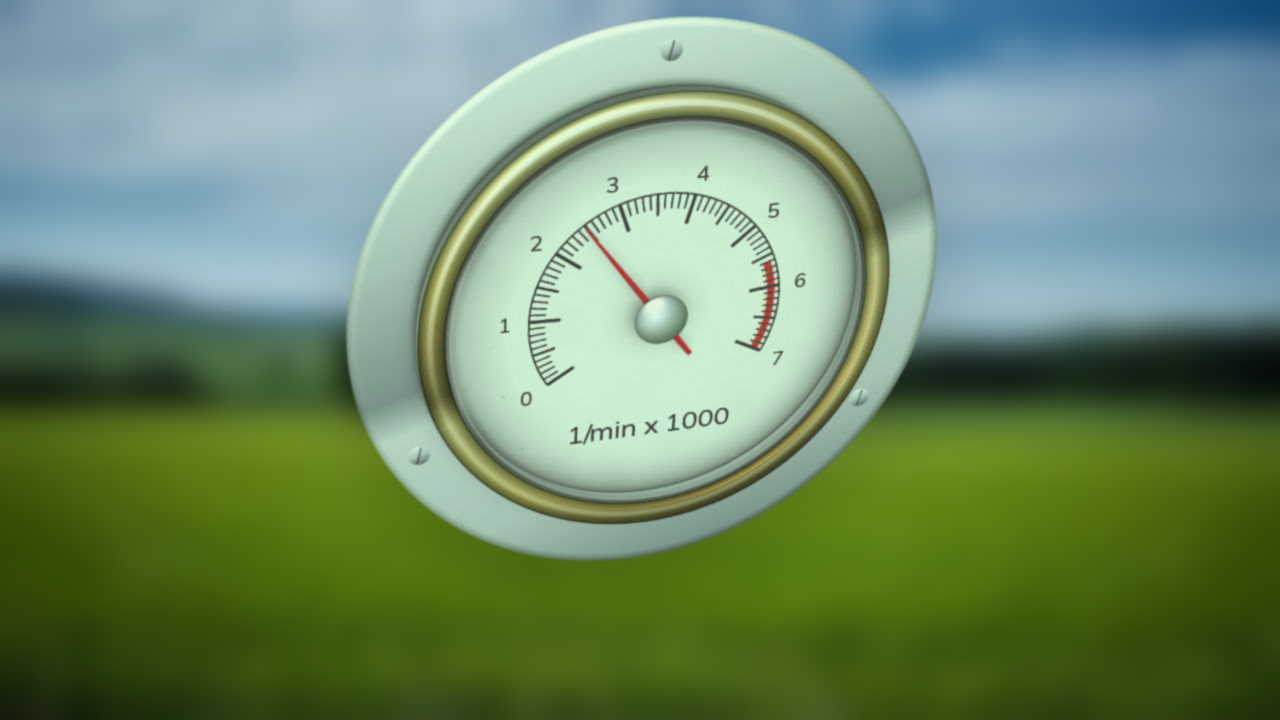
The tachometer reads rpm 2500
